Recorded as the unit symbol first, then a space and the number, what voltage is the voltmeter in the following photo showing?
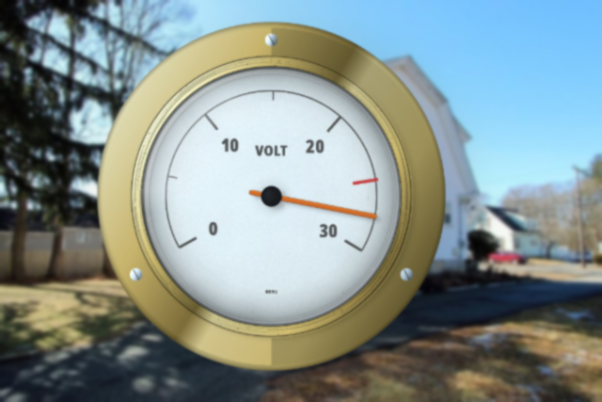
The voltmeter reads V 27.5
